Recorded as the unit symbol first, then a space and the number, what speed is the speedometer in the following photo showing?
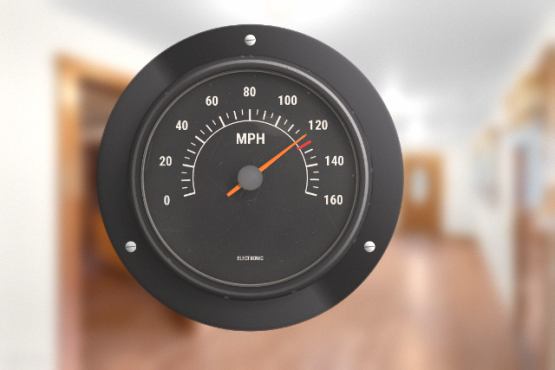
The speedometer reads mph 120
